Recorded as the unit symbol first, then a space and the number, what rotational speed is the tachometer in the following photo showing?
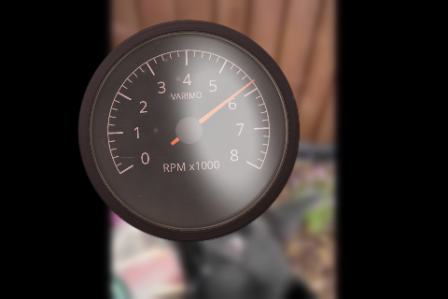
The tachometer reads rpm 5800
